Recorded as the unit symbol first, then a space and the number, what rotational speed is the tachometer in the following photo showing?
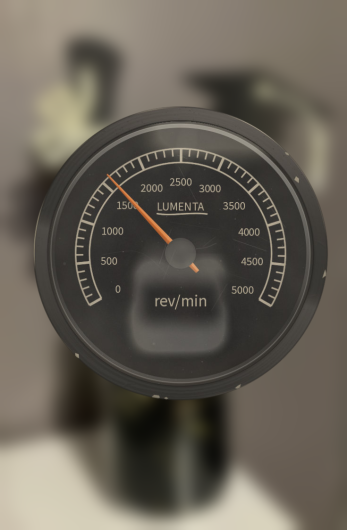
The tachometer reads rpm 1600
